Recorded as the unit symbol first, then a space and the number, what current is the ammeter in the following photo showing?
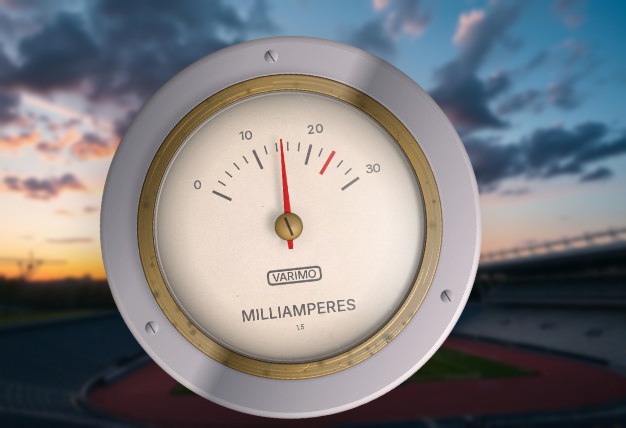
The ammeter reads mA 15
